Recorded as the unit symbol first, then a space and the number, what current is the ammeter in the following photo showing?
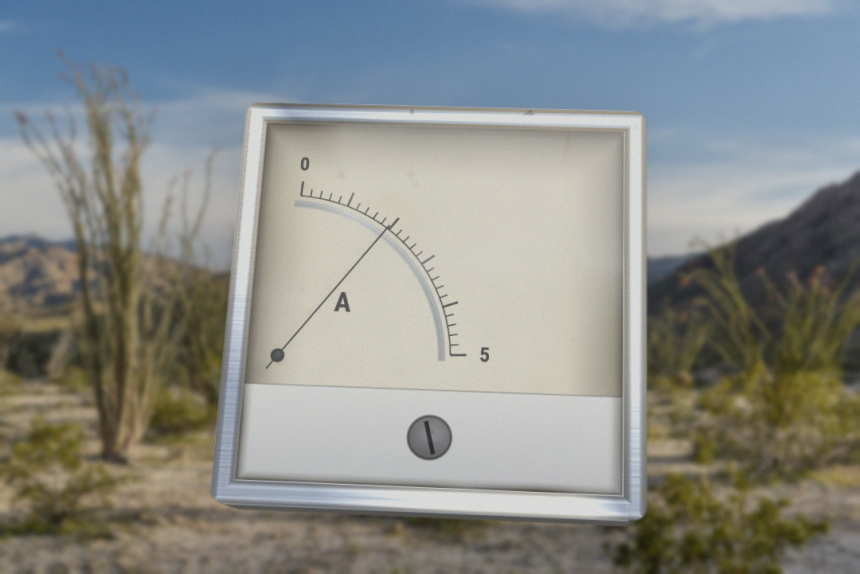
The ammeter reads A 2
